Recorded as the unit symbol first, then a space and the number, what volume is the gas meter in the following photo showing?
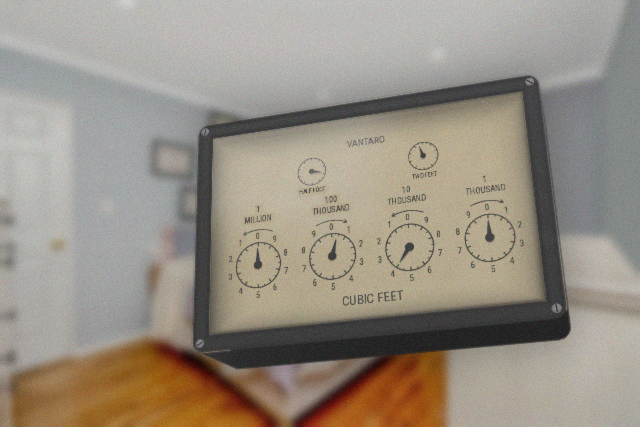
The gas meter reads ft³ 4000
